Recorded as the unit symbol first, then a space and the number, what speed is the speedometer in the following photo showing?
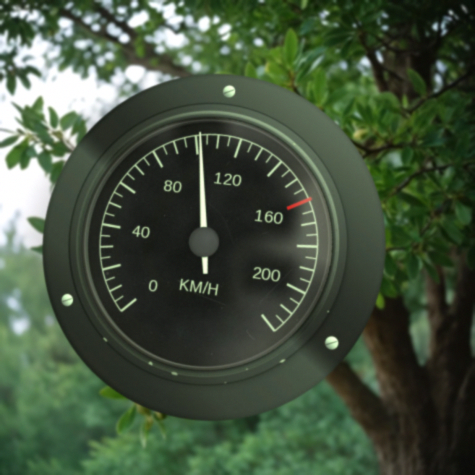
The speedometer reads km/h 102.5
